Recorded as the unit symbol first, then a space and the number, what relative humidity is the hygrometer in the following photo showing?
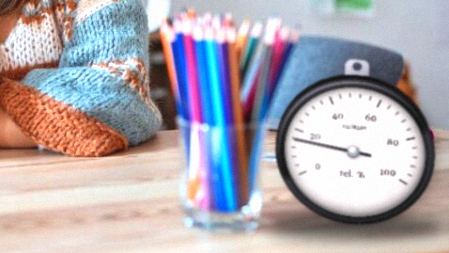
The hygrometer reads % 16
